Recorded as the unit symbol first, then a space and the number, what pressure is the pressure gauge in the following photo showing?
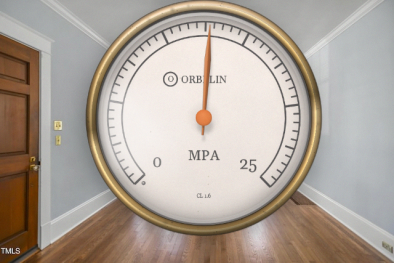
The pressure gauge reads MPa 12.75
